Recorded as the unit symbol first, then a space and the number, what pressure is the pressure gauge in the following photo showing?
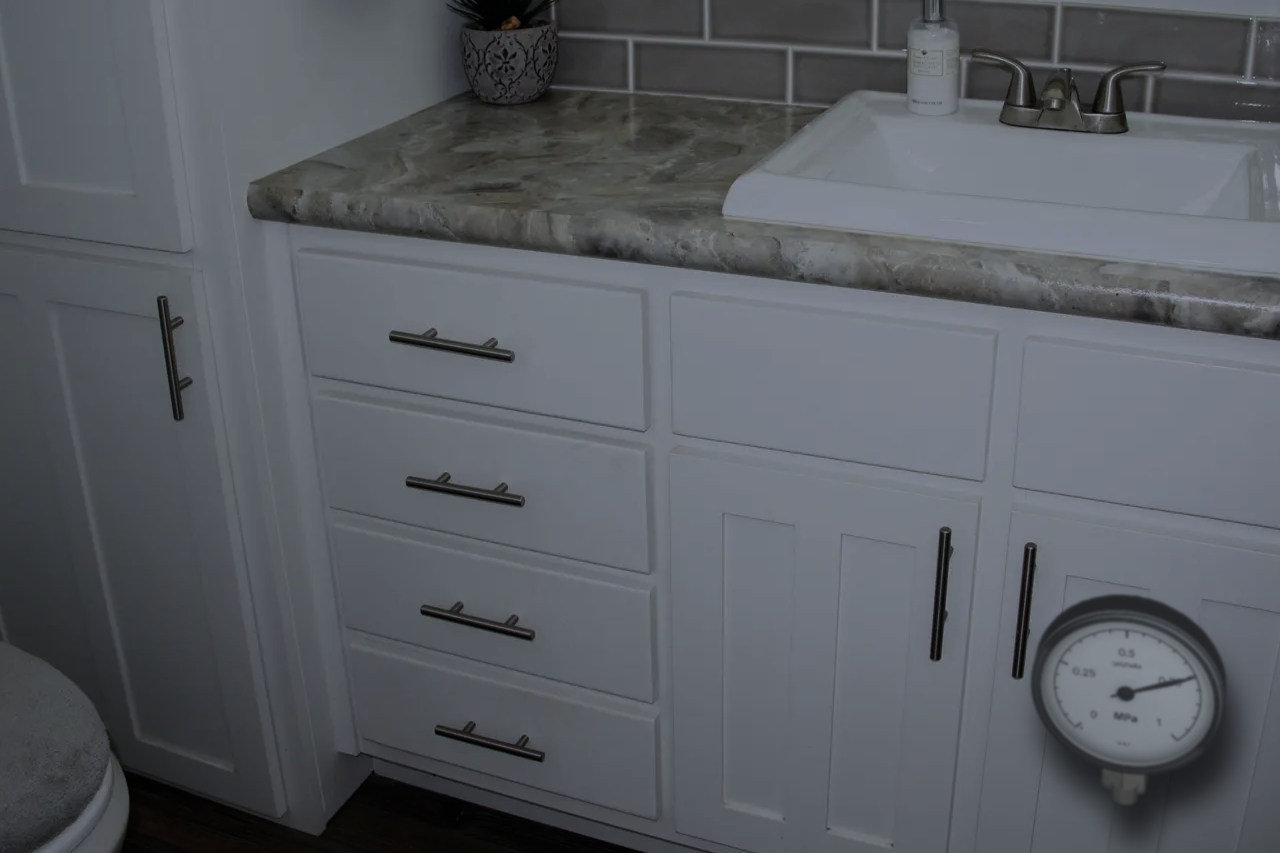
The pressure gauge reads MPa 0.75
